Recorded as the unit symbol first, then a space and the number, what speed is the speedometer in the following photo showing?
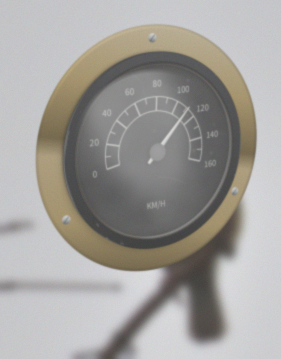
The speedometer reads km/h 110
